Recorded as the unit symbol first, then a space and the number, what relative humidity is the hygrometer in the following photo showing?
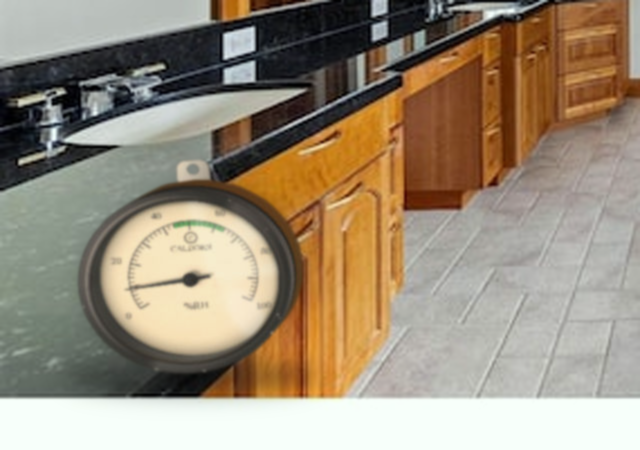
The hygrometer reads % 10
